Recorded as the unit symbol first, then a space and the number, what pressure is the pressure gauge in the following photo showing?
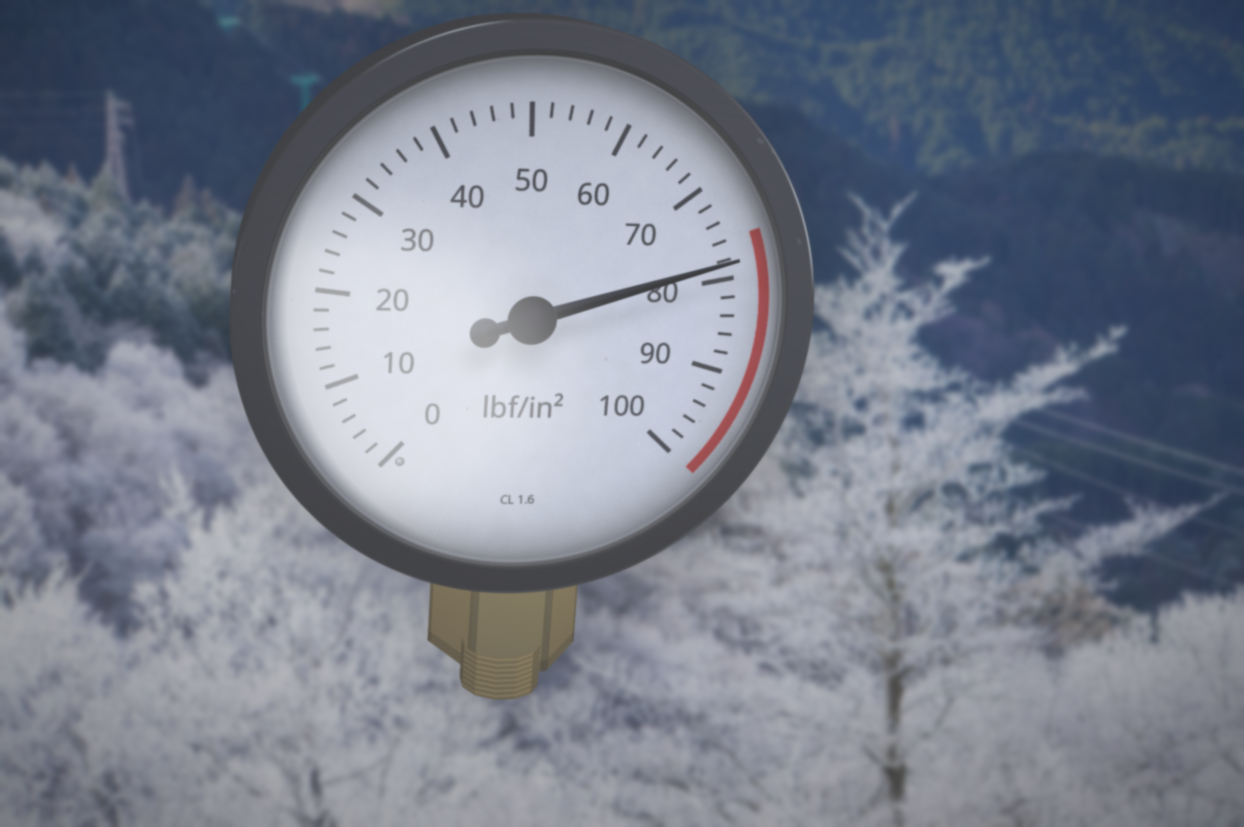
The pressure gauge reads psi 78
